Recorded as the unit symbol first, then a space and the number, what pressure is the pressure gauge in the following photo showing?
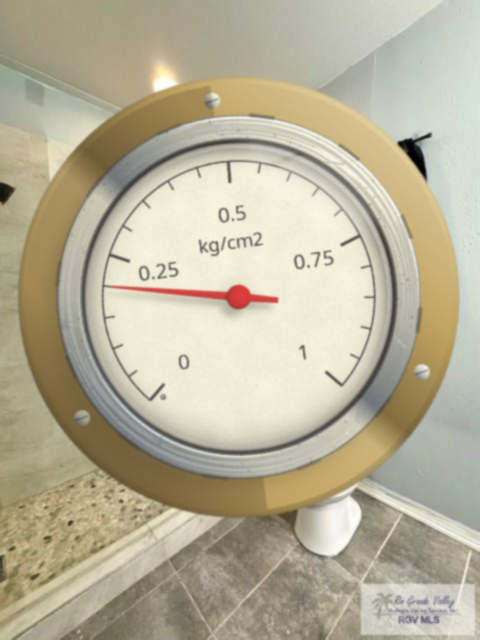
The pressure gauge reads kg/cm² 0.2
